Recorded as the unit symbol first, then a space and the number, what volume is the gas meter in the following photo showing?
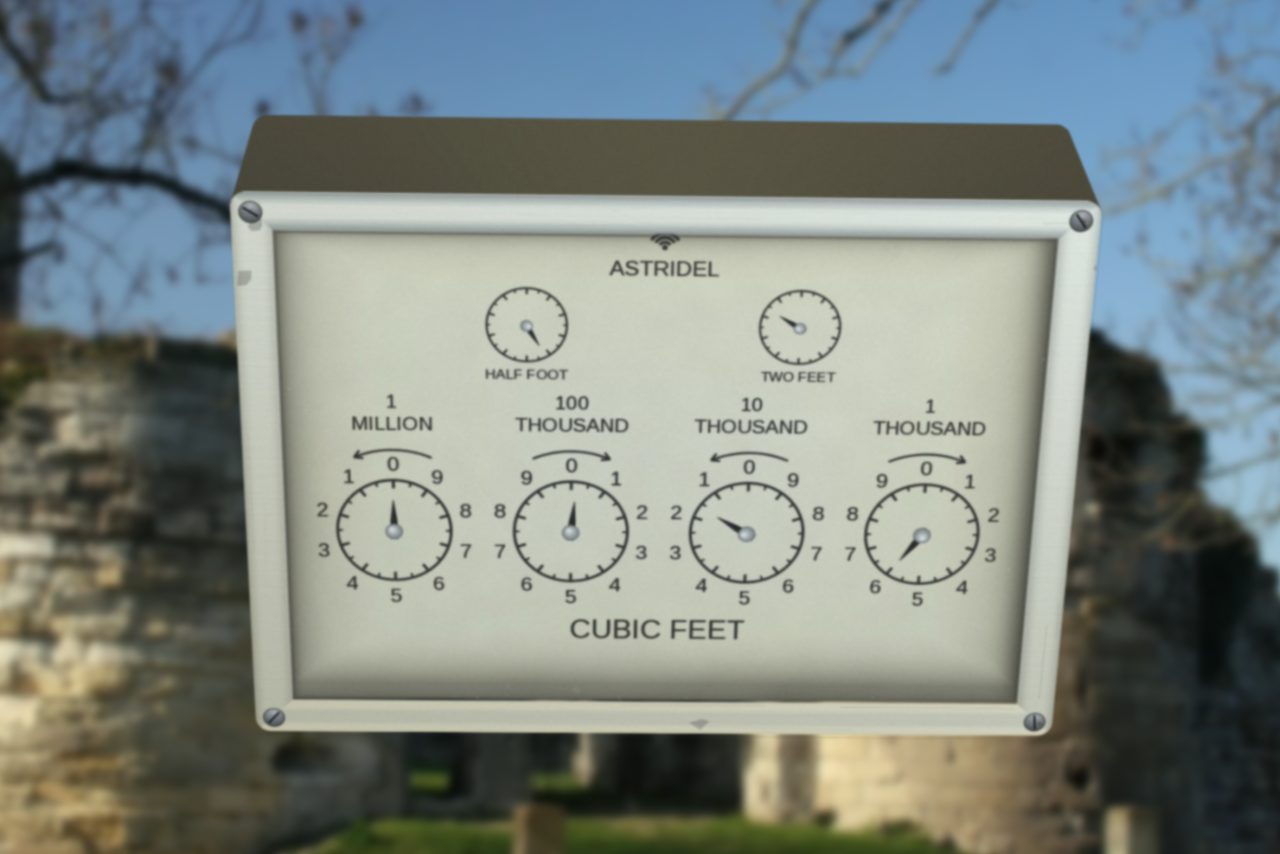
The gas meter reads ft³ 1600
